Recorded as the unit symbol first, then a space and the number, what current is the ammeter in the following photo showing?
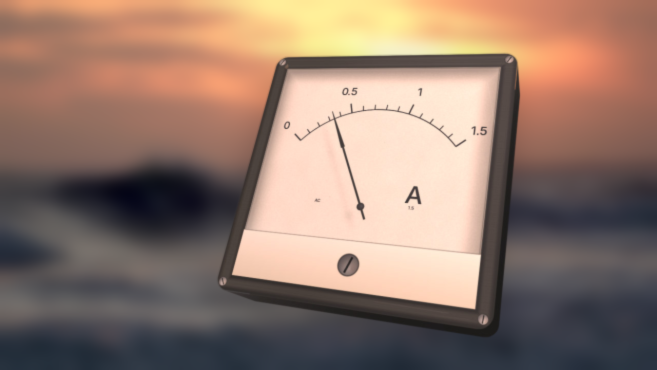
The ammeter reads A 0.35
